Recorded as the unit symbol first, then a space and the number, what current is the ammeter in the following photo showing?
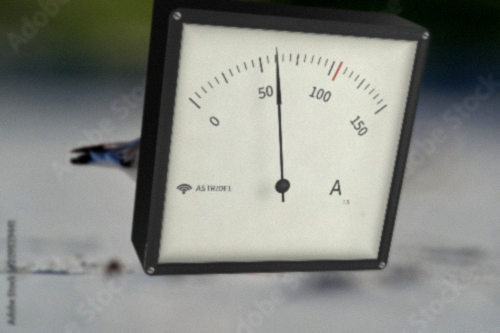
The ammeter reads A 60
